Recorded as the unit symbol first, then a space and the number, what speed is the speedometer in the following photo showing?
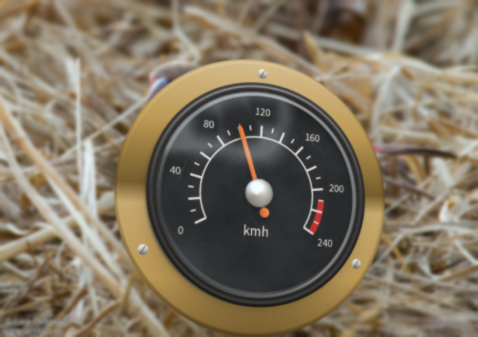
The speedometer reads km/h 100
